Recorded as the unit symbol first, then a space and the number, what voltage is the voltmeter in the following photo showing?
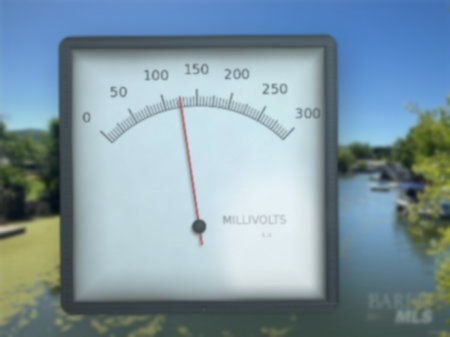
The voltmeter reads mV 125
